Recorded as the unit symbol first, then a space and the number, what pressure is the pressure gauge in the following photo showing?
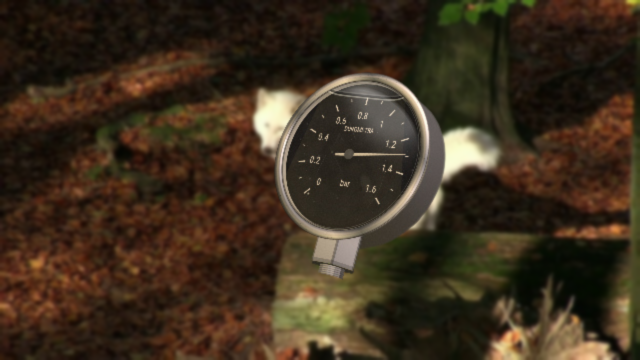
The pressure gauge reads bar 1.3
